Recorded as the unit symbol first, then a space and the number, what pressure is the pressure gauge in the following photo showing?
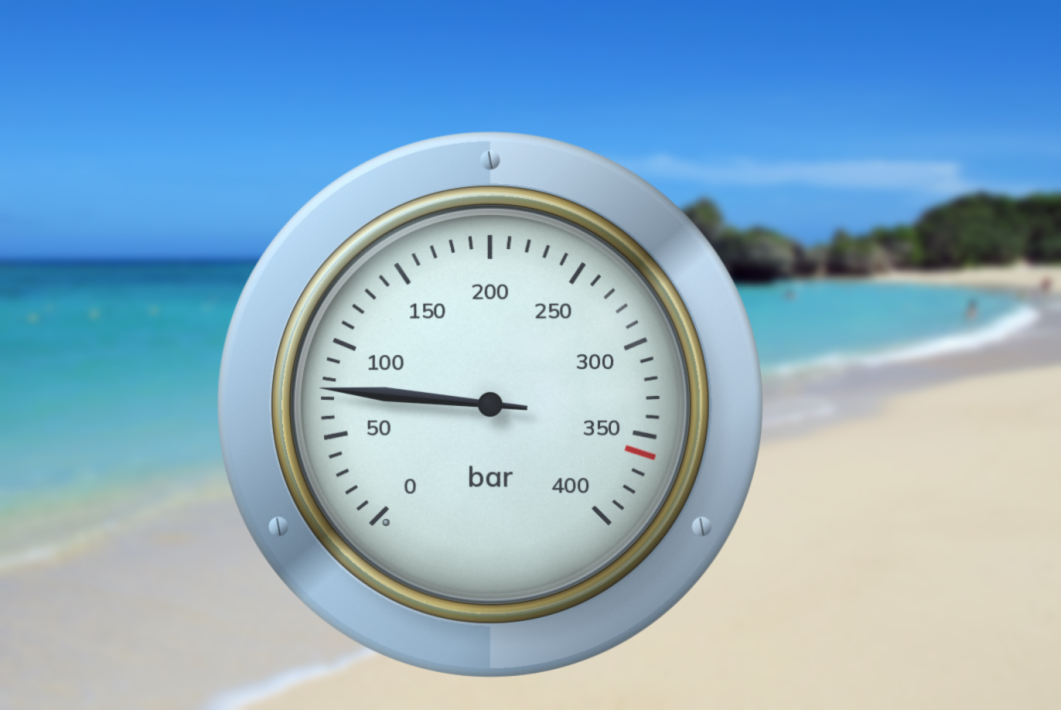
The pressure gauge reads bar 75
